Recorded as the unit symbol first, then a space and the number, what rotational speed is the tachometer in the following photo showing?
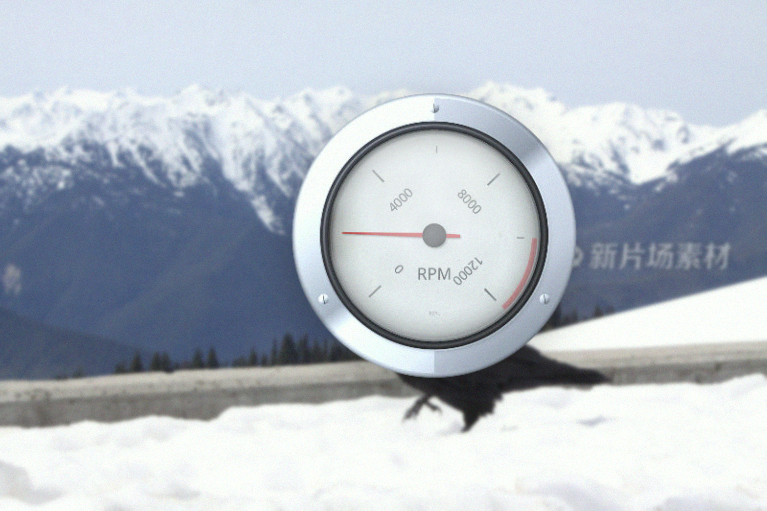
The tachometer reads rpm 2000
